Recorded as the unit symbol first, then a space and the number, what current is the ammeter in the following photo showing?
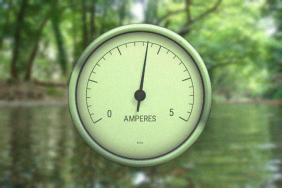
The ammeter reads A 2.7
